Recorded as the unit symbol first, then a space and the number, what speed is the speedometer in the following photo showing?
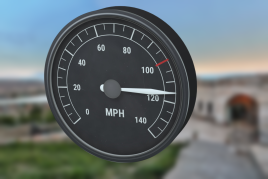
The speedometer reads mph 115
